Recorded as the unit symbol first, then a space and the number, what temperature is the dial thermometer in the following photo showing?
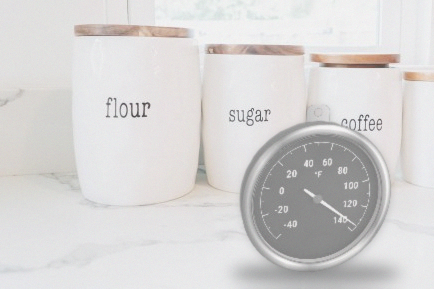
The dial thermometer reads °F 135
